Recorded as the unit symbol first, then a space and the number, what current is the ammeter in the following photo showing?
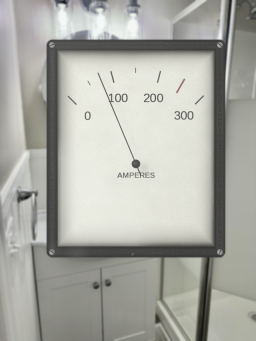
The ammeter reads A 75
